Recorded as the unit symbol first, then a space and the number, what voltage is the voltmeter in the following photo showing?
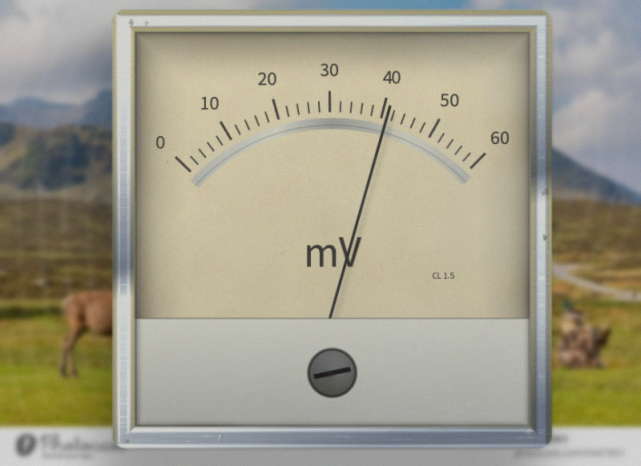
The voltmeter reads mV 41
